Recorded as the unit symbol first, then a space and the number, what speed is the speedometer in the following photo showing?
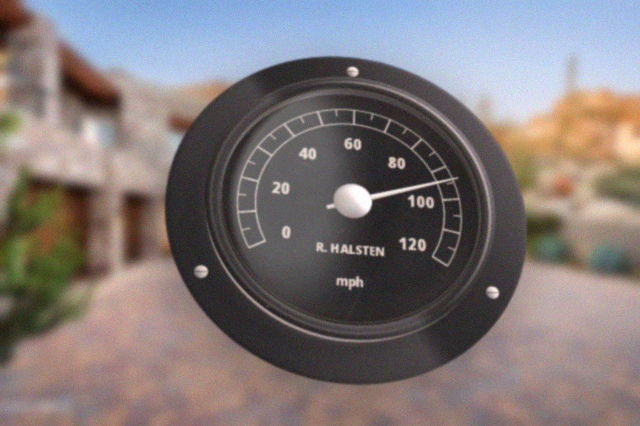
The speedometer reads mph 95
